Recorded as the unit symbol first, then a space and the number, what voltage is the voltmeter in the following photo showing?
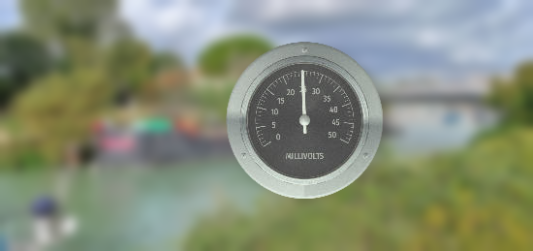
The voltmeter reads mV 25
